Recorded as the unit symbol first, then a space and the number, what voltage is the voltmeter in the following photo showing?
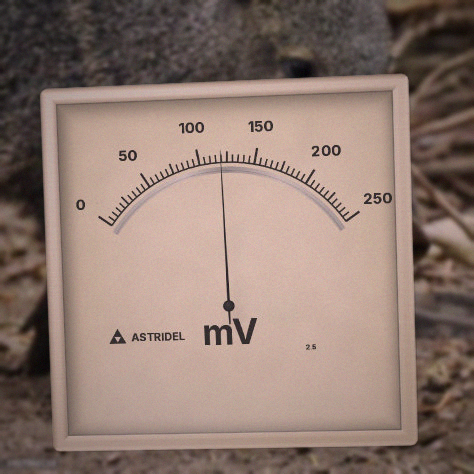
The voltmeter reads mV 120
